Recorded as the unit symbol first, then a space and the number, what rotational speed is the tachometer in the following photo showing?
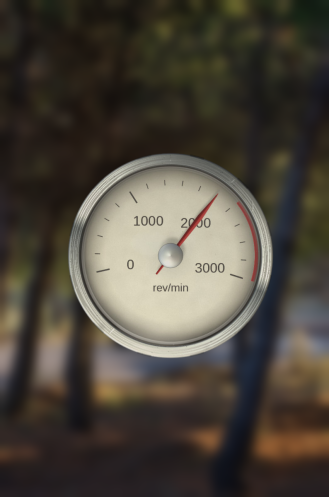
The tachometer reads rpm 2000
